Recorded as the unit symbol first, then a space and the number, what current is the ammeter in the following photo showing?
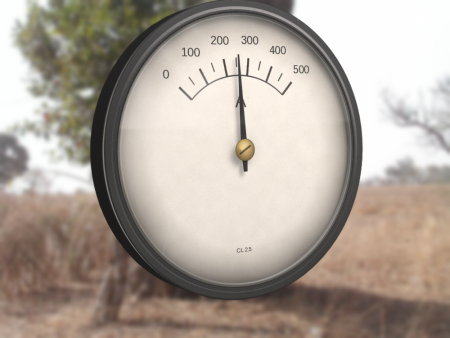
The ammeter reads A 250
